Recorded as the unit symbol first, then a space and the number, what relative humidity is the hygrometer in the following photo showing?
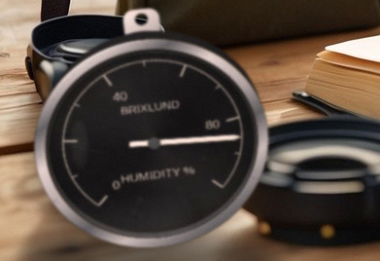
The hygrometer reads % 85
